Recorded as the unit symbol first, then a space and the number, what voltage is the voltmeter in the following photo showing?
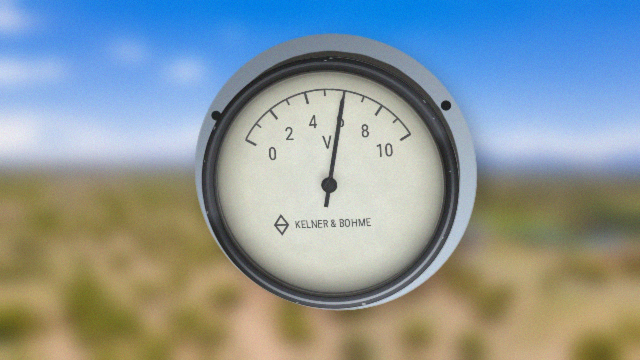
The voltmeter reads V 6
